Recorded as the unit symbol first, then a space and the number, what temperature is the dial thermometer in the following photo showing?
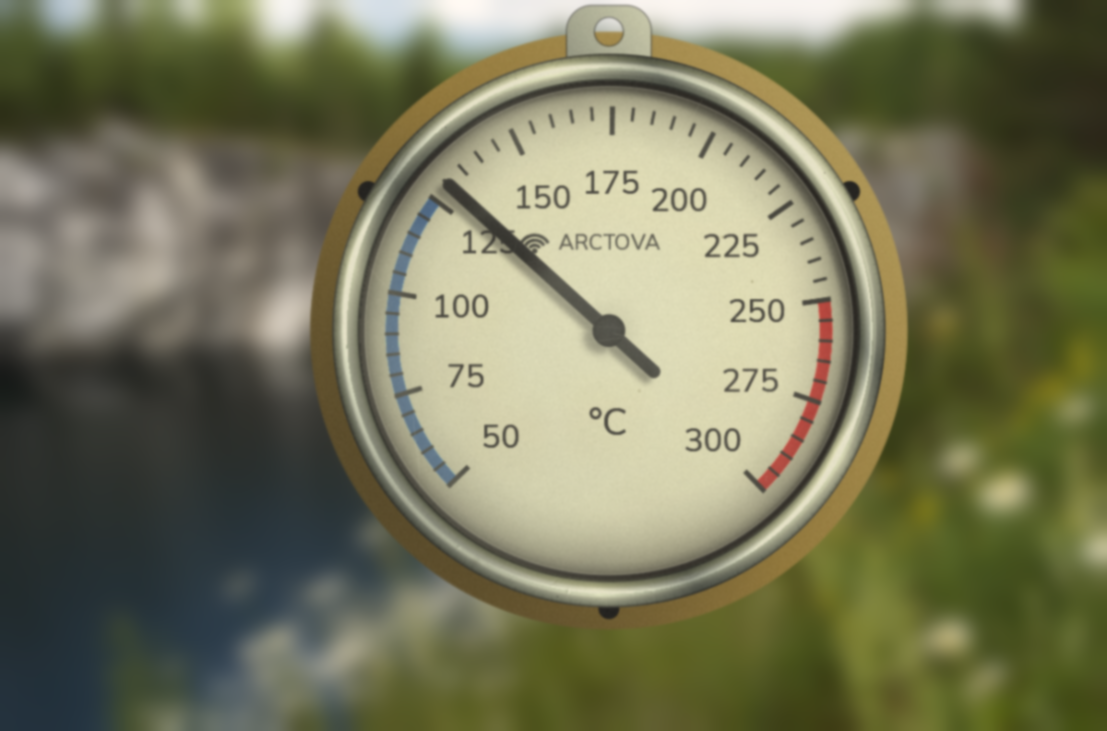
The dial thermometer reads °C 130
